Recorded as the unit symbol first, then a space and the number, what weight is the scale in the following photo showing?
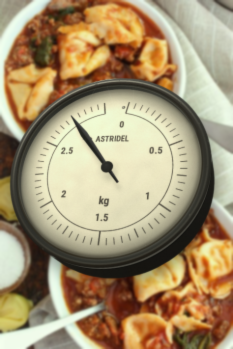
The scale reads kg 2.75
